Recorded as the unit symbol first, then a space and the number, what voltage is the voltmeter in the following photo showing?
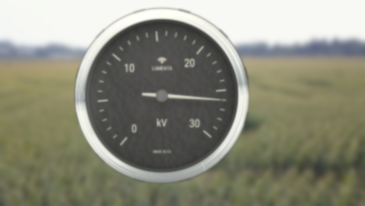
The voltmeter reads kV 26
